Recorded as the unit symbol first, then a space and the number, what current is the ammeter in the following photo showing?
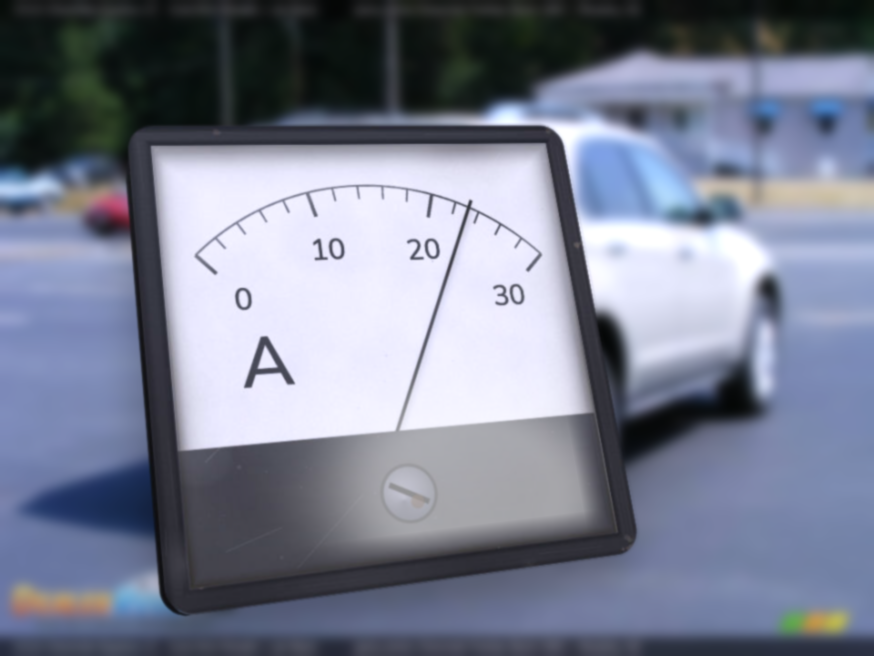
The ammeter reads A 23
